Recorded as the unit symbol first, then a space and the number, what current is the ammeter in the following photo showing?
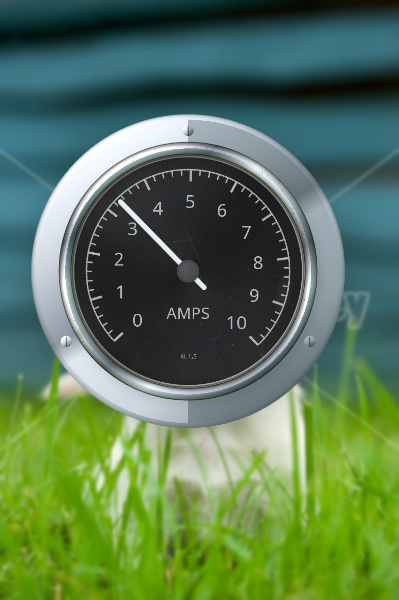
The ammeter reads A 3.3
